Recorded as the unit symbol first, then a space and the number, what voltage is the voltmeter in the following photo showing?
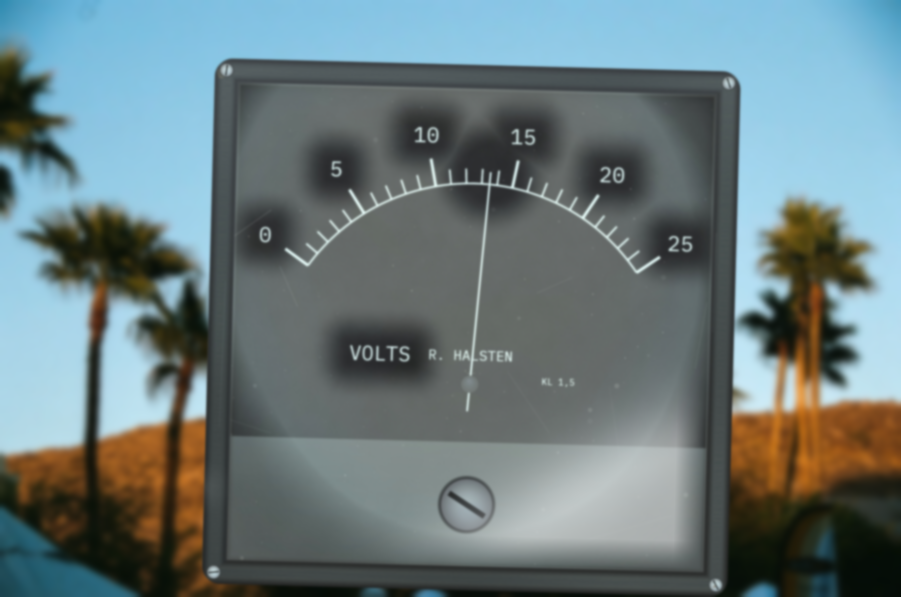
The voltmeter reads V 13.5
